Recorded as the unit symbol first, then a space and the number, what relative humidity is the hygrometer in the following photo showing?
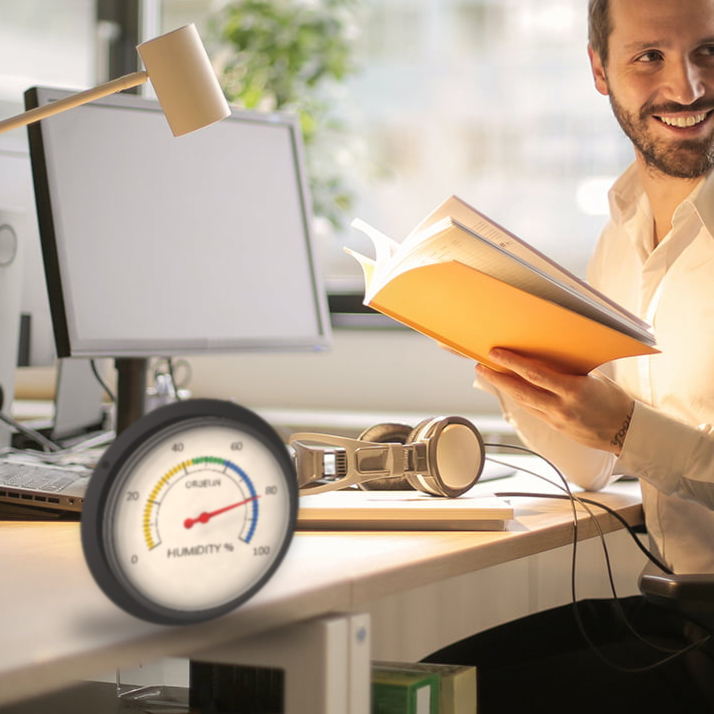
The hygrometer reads % 80
